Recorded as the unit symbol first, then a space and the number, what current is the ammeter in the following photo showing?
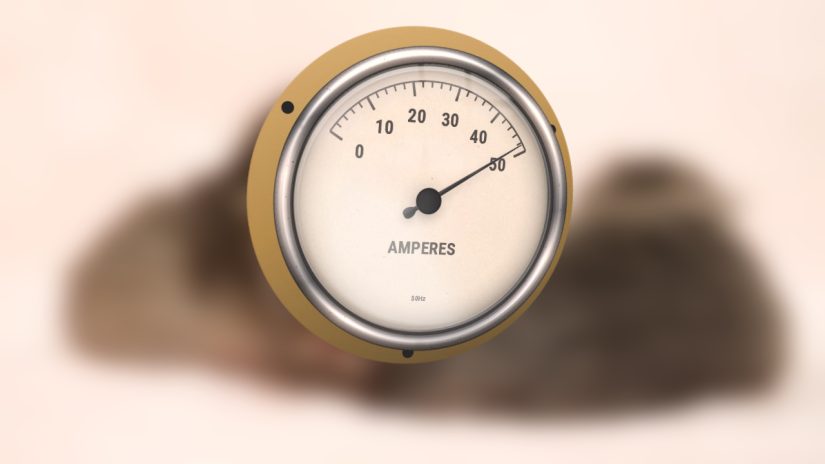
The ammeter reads A 48
